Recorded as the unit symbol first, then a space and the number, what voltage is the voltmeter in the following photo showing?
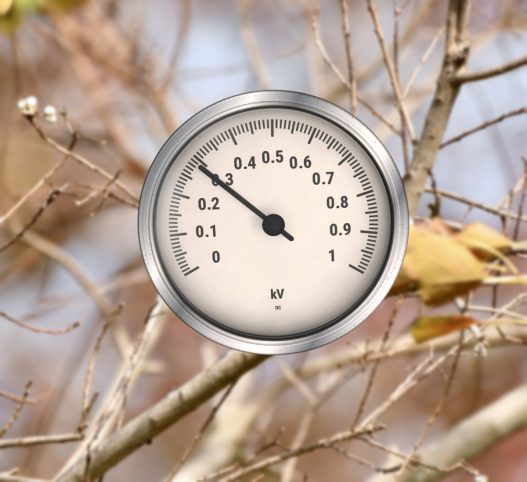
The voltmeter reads kV 0.29
